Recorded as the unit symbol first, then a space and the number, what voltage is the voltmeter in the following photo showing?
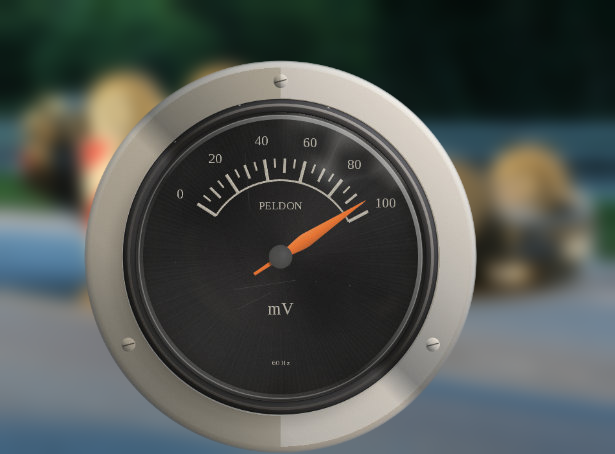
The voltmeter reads mV 95
